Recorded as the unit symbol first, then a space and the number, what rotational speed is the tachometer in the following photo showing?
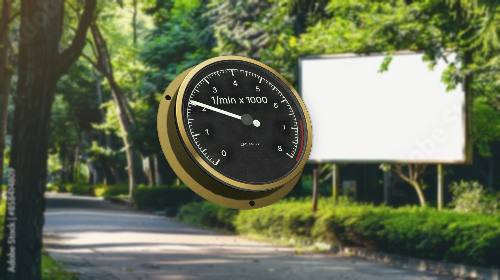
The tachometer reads rpm 2000
